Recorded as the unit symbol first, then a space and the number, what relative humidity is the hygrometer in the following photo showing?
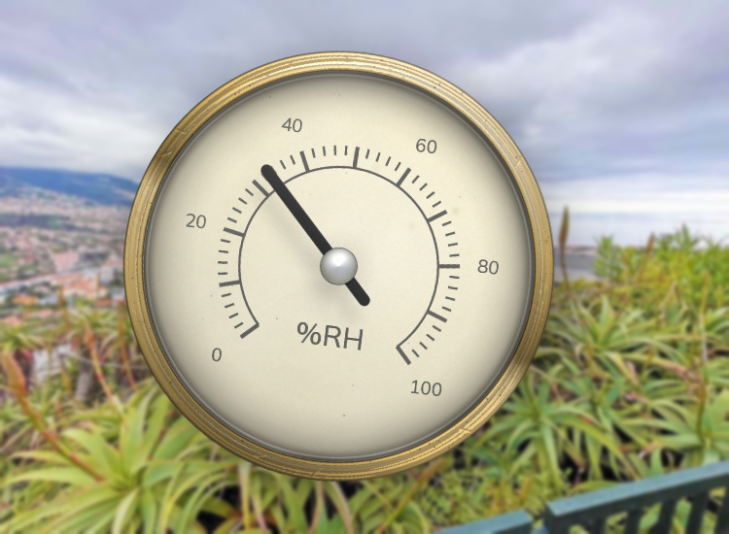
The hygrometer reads % 33
